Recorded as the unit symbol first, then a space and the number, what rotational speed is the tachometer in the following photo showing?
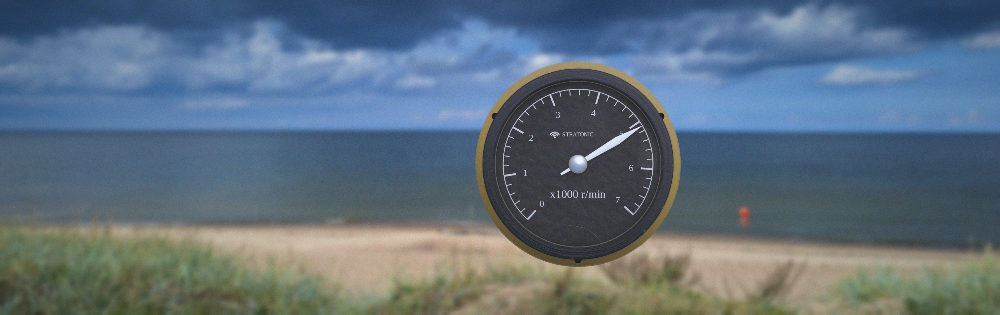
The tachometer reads rpm 5100
